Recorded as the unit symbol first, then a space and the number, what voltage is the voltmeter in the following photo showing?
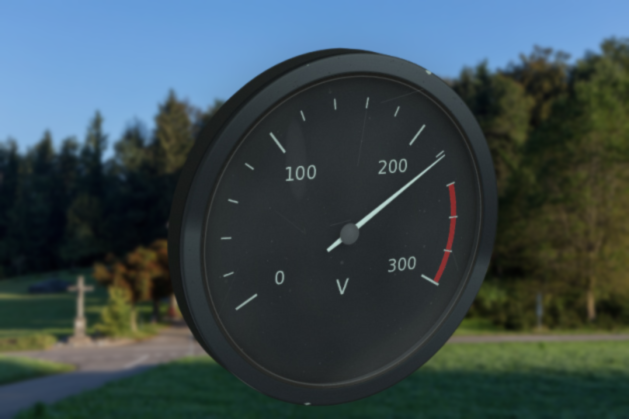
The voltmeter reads V 220
